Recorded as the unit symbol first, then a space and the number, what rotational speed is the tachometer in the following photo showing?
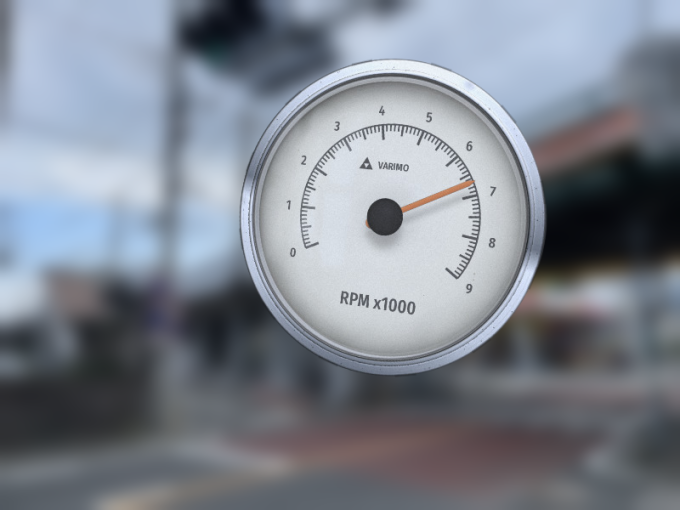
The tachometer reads rpm 6700
